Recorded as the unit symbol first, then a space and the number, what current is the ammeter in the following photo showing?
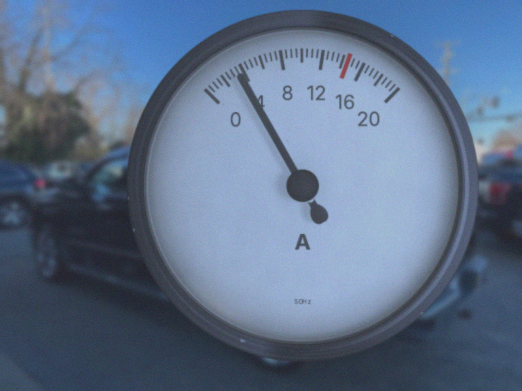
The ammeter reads A 3.5
